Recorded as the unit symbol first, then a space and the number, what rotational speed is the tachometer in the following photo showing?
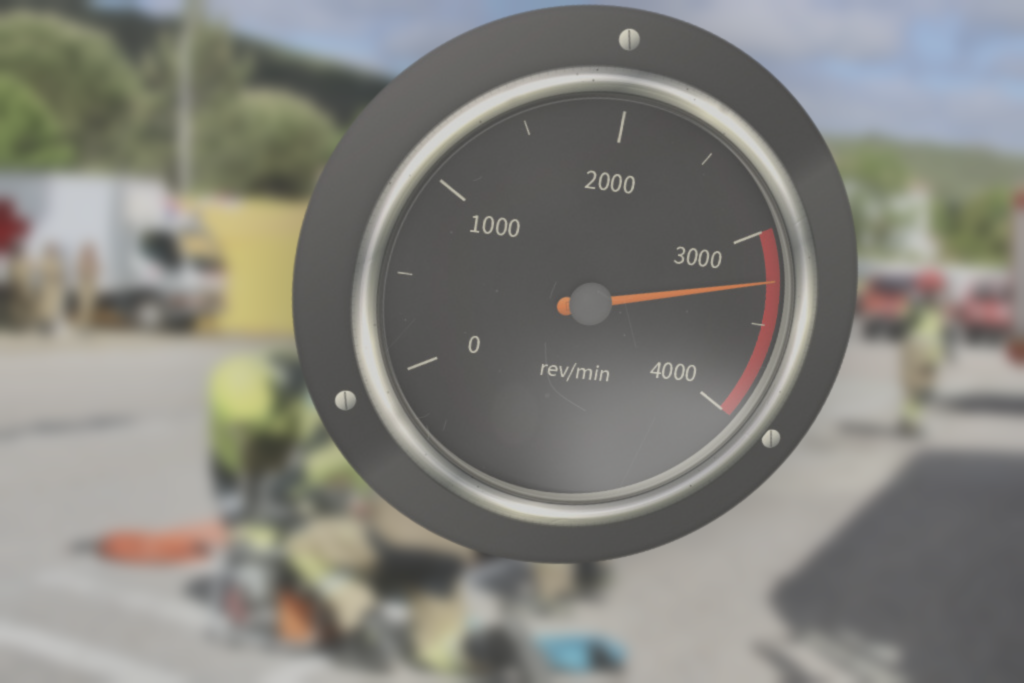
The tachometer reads rpm 3250
